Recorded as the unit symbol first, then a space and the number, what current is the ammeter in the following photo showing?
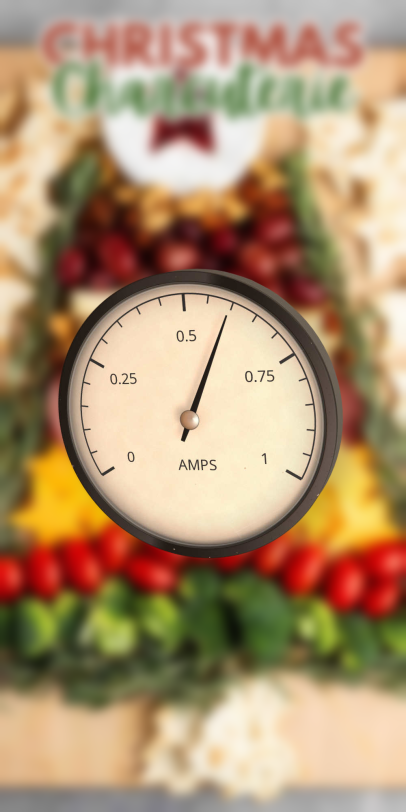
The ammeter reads A 0.6
